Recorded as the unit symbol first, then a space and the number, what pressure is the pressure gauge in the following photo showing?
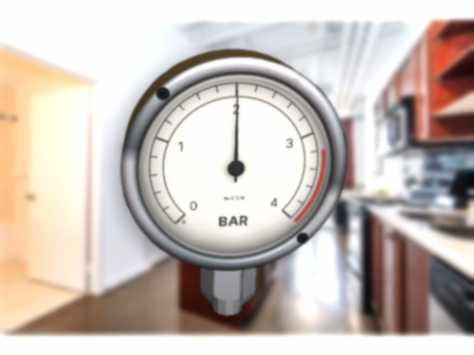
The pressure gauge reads bar 2
